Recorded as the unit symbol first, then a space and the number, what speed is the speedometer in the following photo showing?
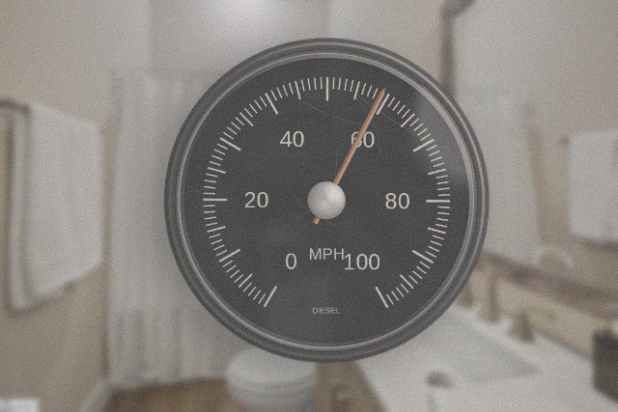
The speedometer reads mph 59
